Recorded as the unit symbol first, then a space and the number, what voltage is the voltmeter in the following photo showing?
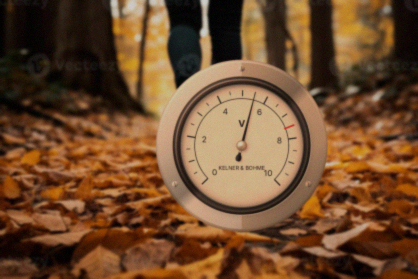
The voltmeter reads V 5.5
